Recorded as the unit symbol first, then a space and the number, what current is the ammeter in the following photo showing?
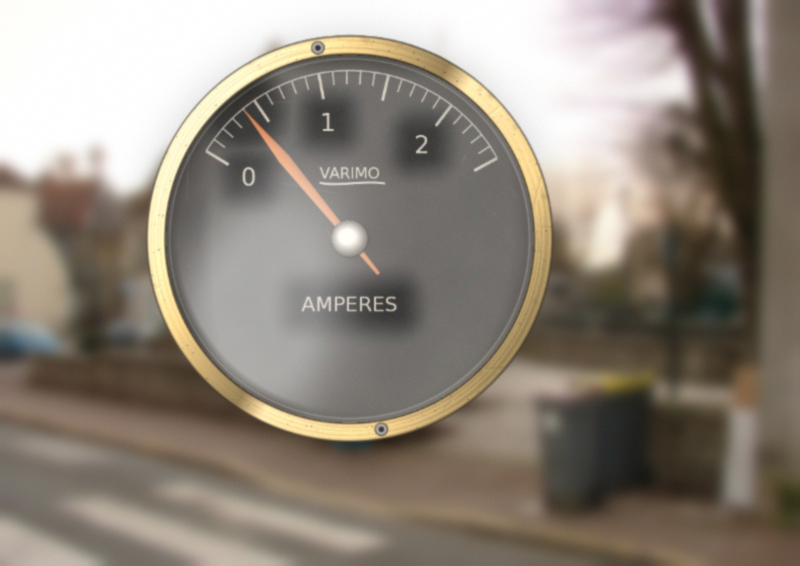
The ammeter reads A 0.4
